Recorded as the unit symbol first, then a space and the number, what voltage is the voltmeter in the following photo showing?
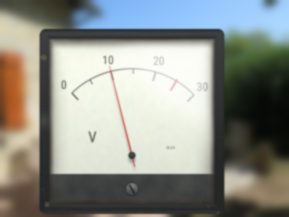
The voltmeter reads V 10
